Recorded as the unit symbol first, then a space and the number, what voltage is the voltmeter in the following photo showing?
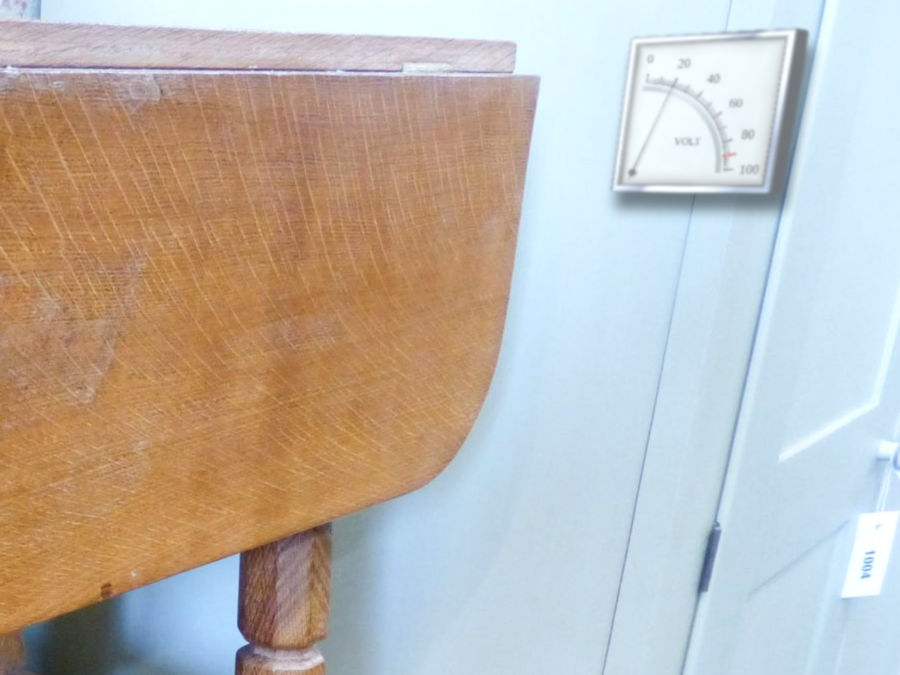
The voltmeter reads V 20
